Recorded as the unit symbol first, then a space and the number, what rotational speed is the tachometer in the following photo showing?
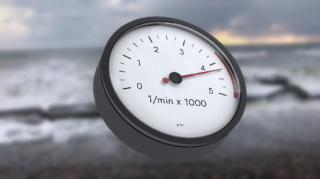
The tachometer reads rpm 4250
